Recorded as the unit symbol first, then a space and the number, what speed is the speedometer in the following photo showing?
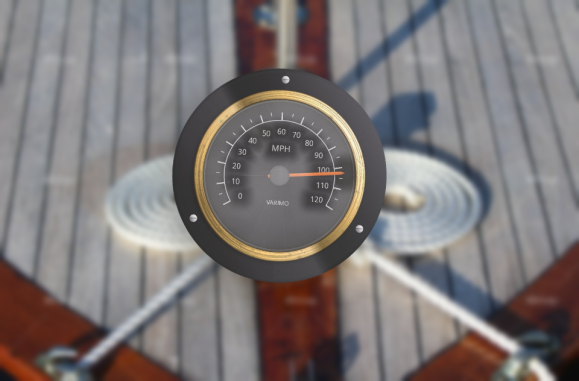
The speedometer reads mph 102.5
